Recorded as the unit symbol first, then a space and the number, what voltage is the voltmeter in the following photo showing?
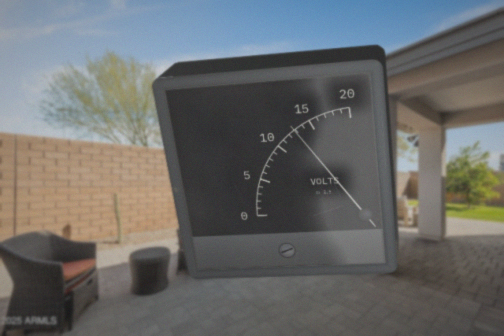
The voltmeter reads V 13
